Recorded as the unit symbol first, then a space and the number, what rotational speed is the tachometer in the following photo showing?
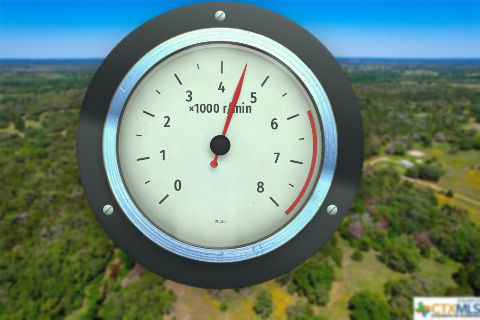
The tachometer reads rpm 4500
